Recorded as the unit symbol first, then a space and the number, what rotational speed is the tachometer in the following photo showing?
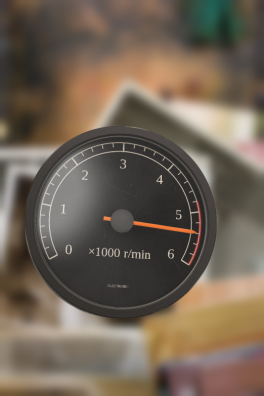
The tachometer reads rpm 5400
